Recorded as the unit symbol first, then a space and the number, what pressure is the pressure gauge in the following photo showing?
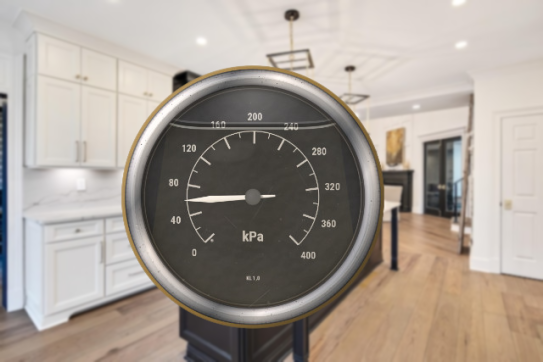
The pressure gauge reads kPa 60
